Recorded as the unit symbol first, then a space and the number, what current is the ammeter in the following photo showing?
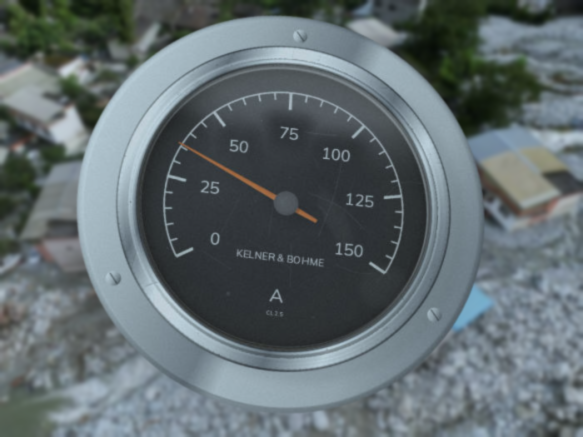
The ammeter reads A 35
